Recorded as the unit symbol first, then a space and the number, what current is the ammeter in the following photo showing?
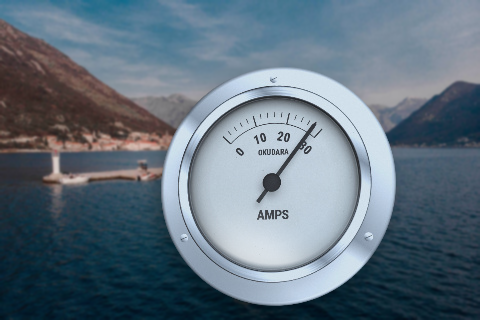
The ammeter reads A 28
